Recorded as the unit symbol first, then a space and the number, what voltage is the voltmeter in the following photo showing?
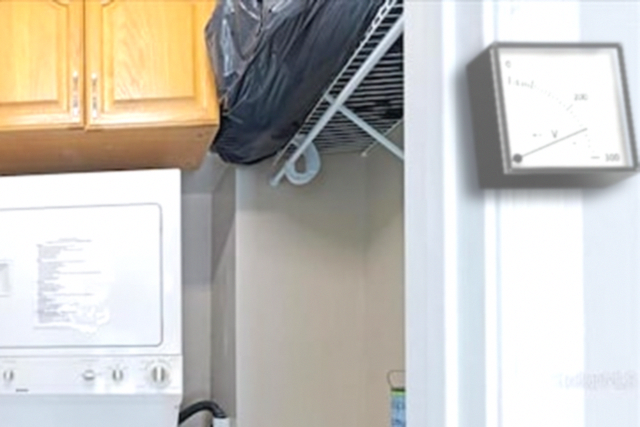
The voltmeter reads V 250
